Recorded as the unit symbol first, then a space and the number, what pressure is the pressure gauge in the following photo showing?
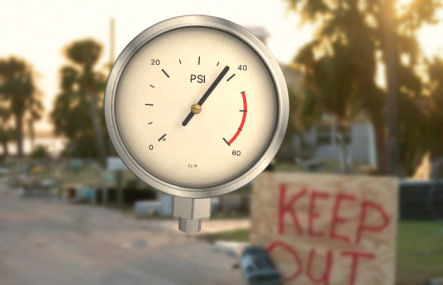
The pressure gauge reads psi 37.5
